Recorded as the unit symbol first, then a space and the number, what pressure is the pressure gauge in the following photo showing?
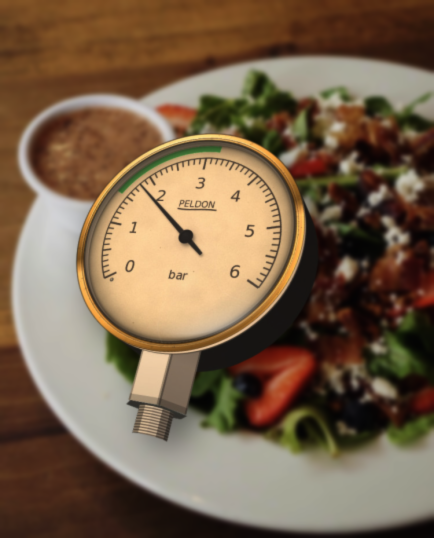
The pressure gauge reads bar 1.8
